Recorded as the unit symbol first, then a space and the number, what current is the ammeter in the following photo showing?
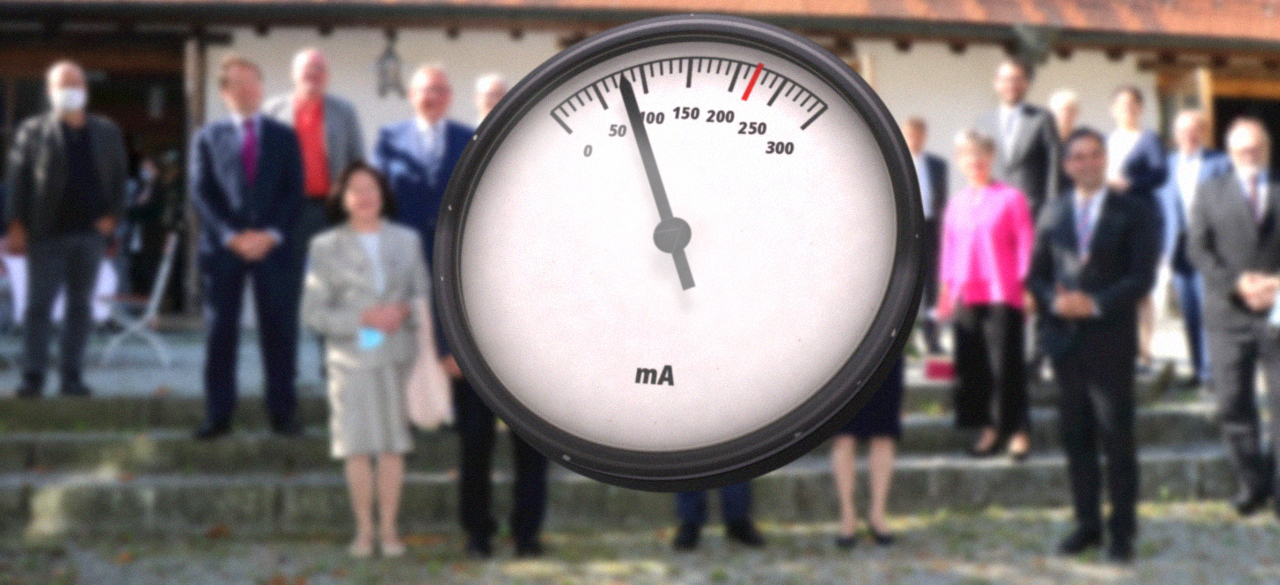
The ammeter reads mA 80
